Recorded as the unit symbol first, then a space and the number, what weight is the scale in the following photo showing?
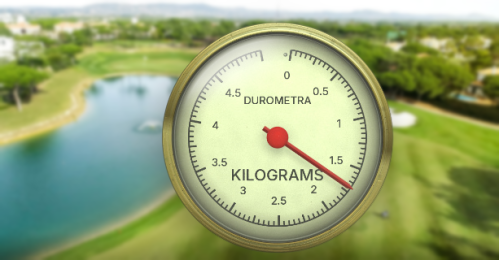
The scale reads kg 1.7
